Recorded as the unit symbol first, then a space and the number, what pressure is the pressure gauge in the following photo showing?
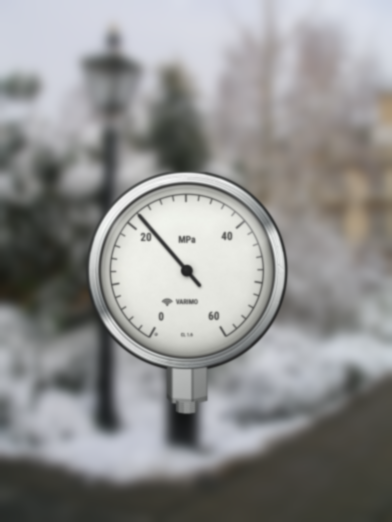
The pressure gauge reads MPa 22
